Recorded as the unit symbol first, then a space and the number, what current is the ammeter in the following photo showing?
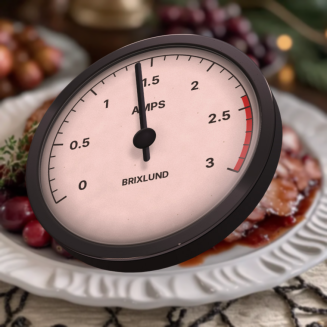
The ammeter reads A 1.4
